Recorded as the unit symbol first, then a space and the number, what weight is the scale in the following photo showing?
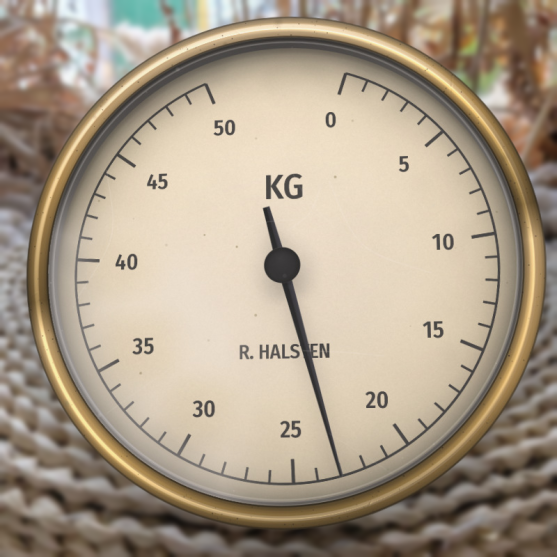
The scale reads kg 23
